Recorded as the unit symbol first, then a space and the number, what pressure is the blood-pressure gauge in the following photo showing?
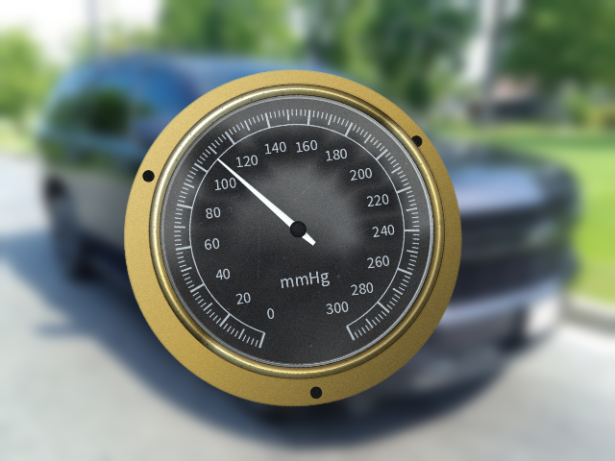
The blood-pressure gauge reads mmHg 108
